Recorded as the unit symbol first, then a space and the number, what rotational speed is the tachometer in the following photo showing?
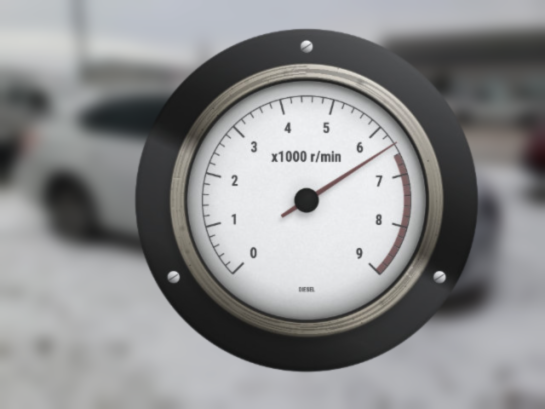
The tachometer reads rpm 6400
